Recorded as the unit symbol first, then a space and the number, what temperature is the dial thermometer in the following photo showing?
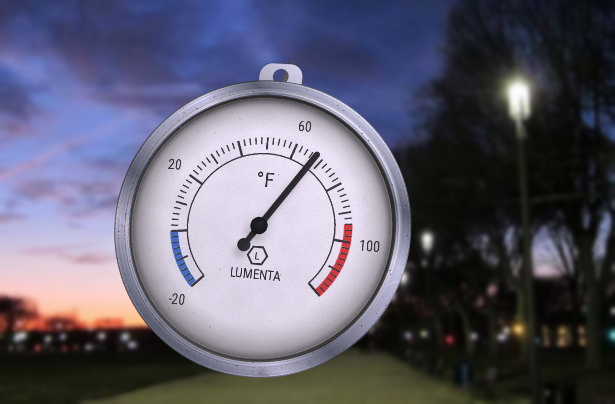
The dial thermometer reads °F 68
